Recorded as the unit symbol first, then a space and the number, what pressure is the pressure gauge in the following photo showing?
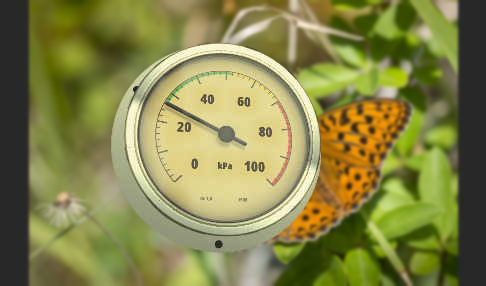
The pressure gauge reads kPa 26
